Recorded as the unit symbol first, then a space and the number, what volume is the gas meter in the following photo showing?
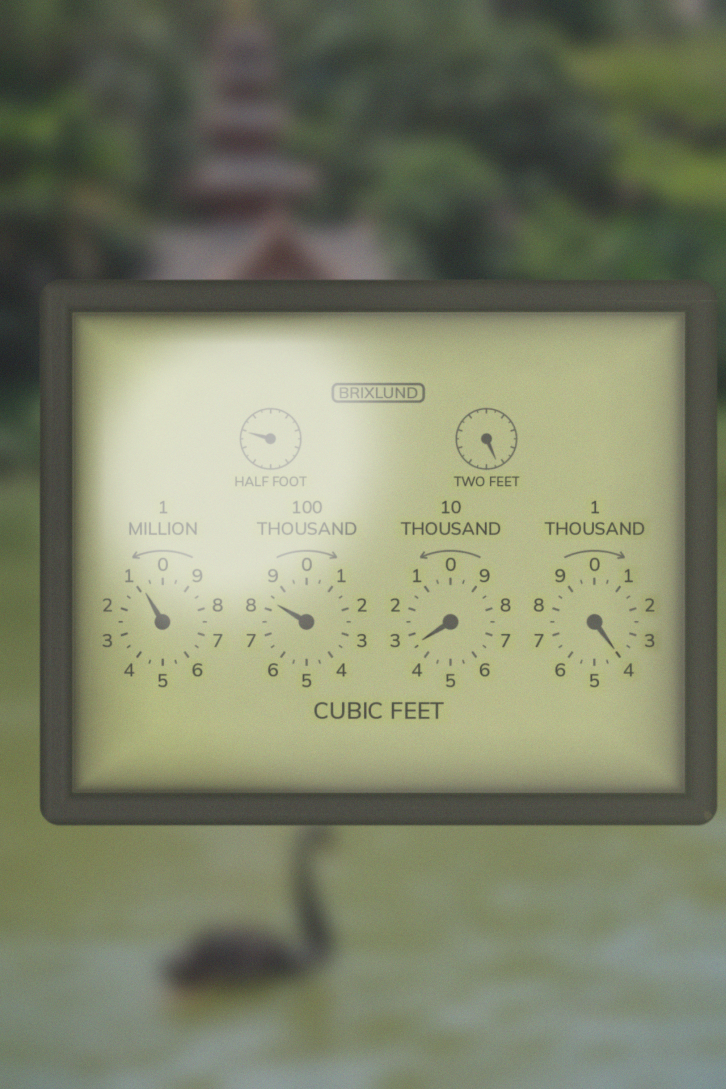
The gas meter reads ft³ 83400
